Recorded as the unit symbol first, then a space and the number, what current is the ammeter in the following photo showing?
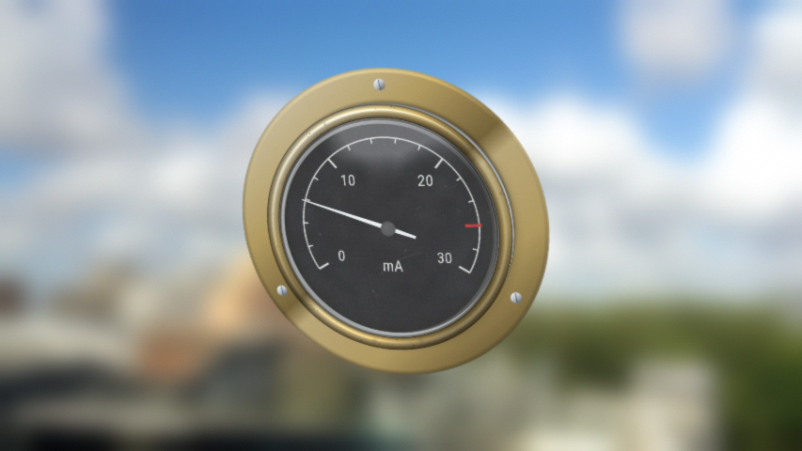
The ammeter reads mA 6
